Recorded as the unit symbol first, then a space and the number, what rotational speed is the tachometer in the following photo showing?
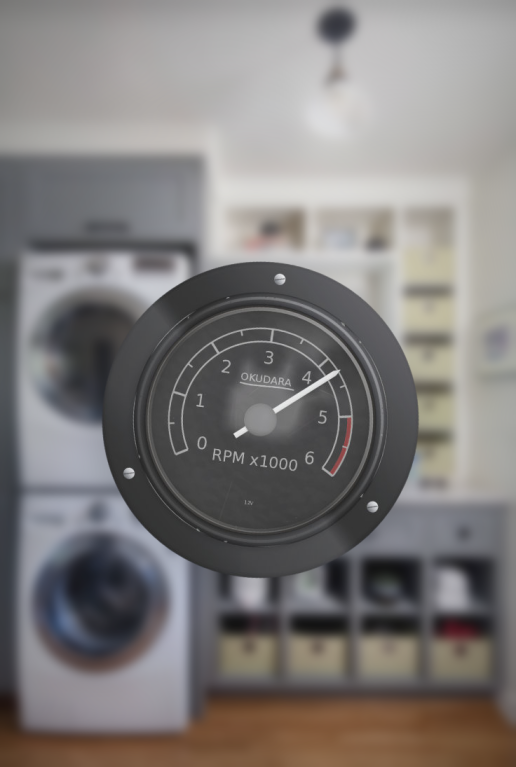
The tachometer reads rpm 4250
